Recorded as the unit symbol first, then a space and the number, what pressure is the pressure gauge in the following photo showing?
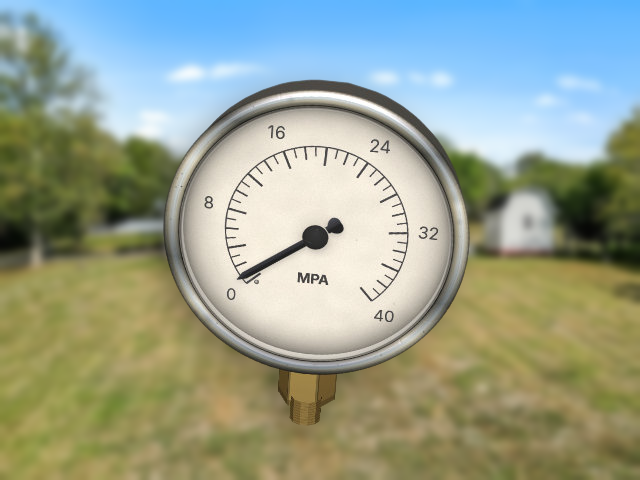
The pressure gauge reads MPa 1
